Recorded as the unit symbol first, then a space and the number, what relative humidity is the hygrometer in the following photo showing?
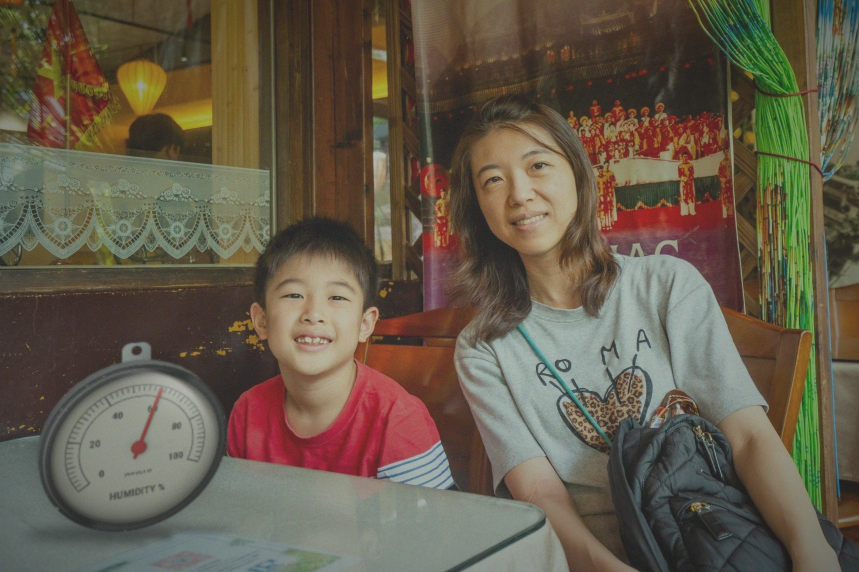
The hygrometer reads % 60
